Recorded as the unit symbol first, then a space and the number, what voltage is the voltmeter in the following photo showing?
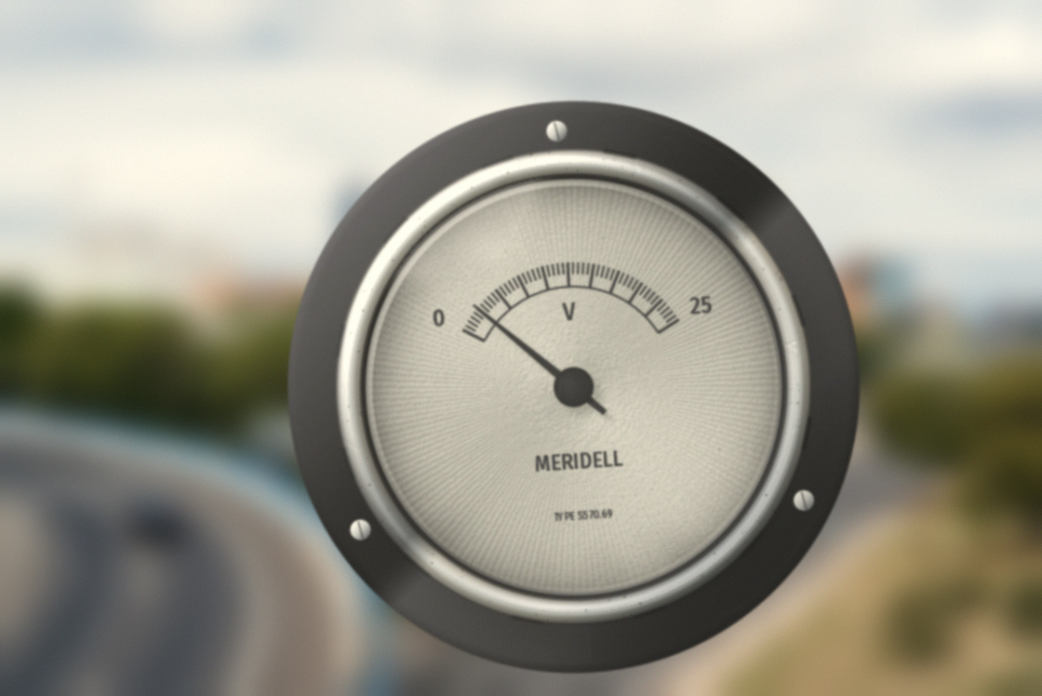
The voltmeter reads V 2.5
